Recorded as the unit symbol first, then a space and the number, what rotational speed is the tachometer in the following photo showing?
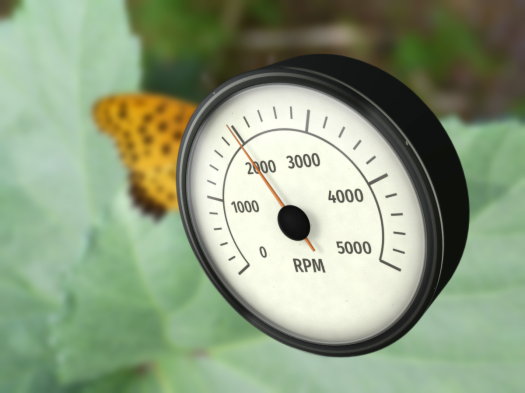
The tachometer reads rpm 2000
